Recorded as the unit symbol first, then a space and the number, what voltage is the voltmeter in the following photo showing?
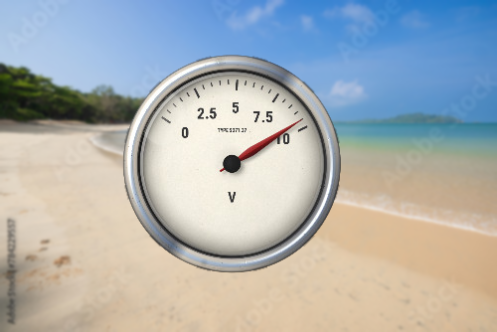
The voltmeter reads V 9.5
